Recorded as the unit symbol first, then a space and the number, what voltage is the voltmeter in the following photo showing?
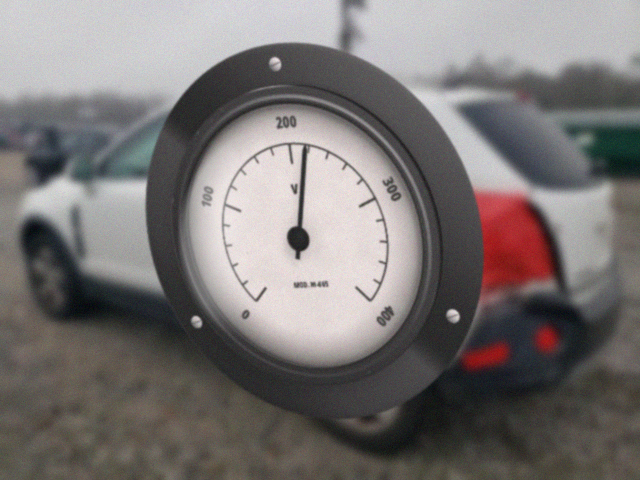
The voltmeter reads V 220
